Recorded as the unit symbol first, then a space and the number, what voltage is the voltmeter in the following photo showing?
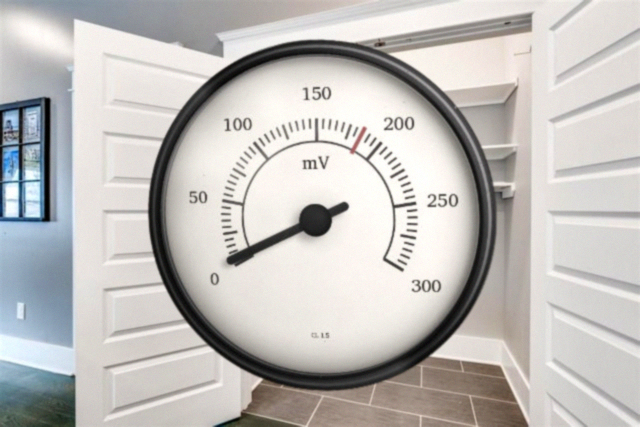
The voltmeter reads mV 5
